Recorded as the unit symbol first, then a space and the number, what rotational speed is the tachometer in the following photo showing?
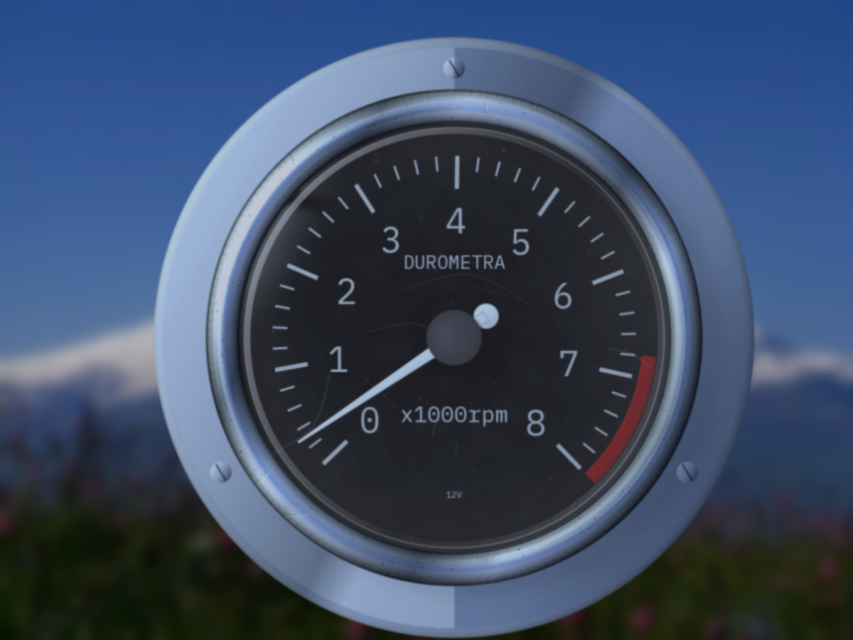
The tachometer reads rpm 300
